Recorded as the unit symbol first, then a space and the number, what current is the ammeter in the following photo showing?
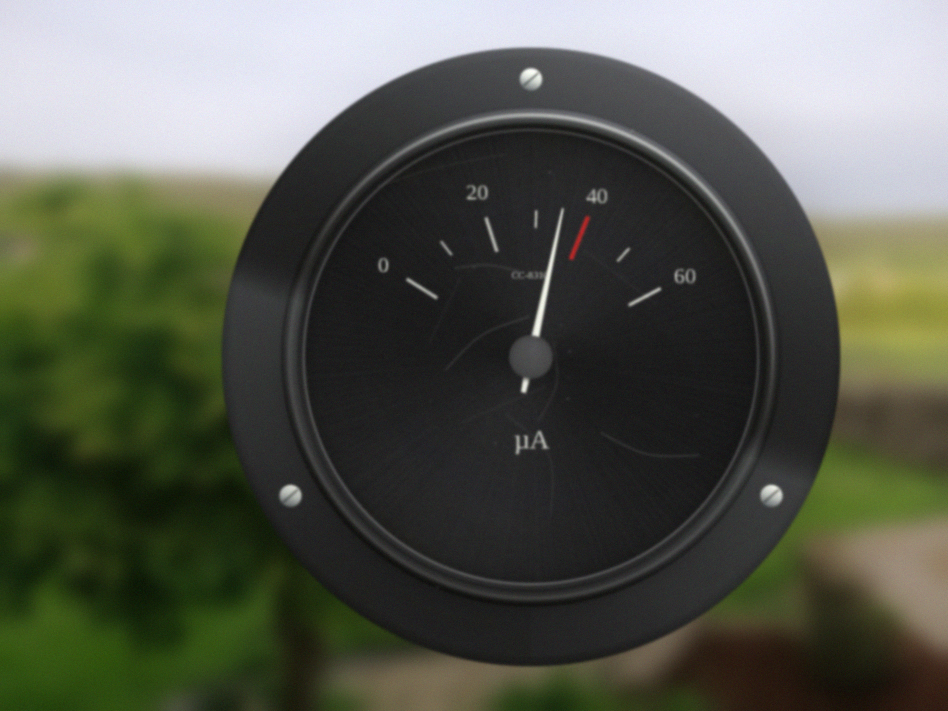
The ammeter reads µA 35
